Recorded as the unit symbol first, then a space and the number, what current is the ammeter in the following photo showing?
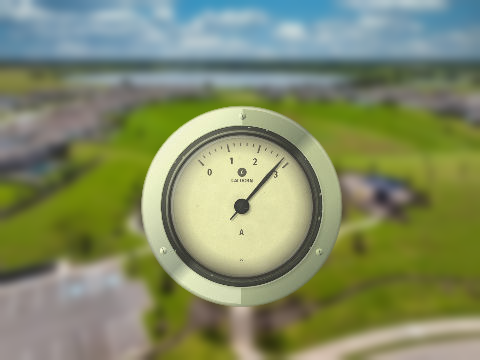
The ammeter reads A 2.8
